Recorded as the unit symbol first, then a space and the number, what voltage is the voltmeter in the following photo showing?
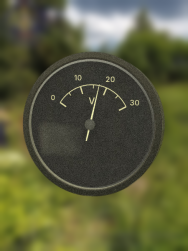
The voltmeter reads V 17.5
